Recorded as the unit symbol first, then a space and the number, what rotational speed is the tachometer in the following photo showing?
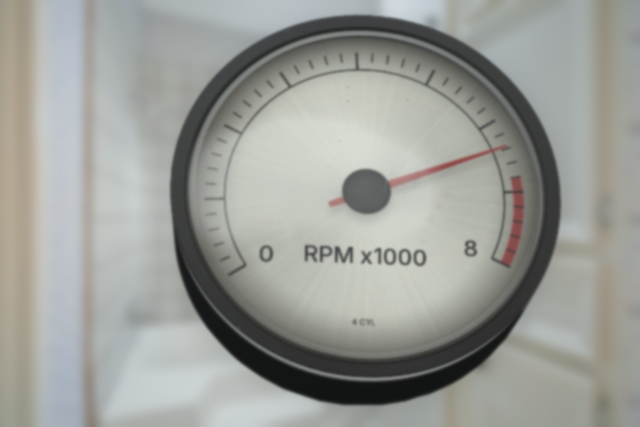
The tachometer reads rpm 6400
